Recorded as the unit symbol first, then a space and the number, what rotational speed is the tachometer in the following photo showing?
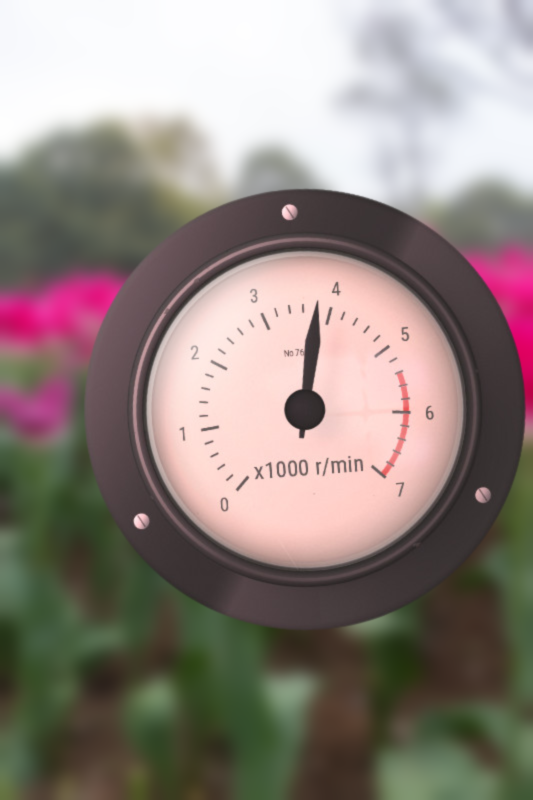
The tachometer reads rpm 3800
